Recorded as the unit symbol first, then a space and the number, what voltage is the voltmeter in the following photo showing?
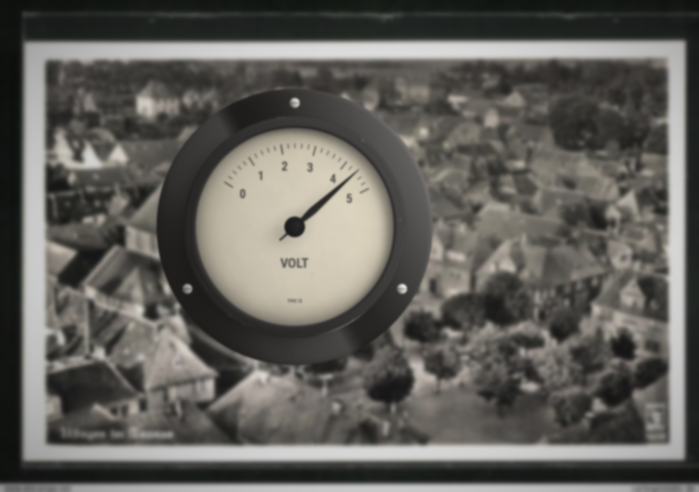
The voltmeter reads V 4.4
